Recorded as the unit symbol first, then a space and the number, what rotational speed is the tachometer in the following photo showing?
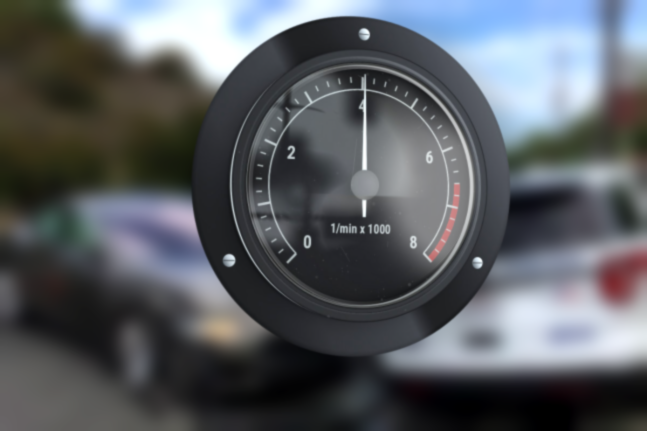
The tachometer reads rpm 4000
